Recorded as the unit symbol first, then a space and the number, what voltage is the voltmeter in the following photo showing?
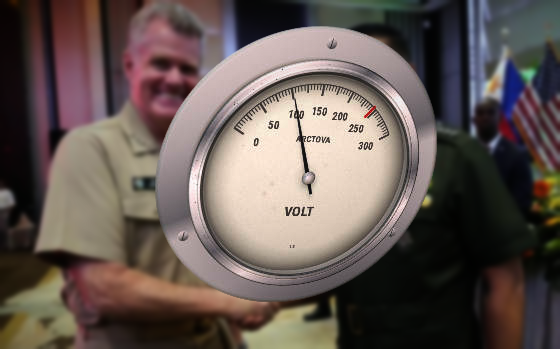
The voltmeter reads V 100
